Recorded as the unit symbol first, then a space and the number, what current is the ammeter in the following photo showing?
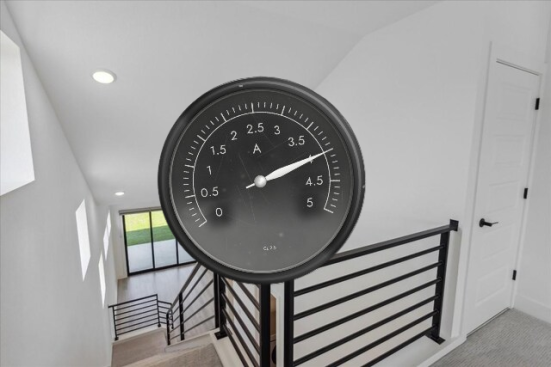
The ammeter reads A 4
